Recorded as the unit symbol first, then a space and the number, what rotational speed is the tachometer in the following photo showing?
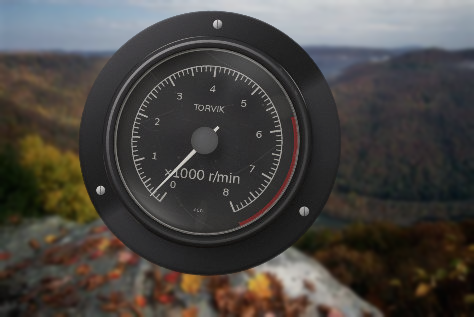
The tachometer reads rpm 200
